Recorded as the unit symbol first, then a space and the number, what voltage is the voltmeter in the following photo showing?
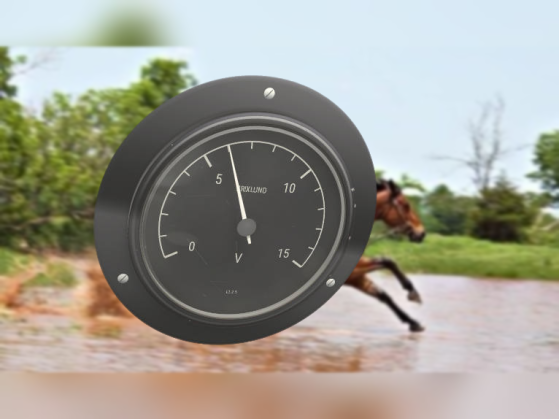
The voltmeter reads V 6
